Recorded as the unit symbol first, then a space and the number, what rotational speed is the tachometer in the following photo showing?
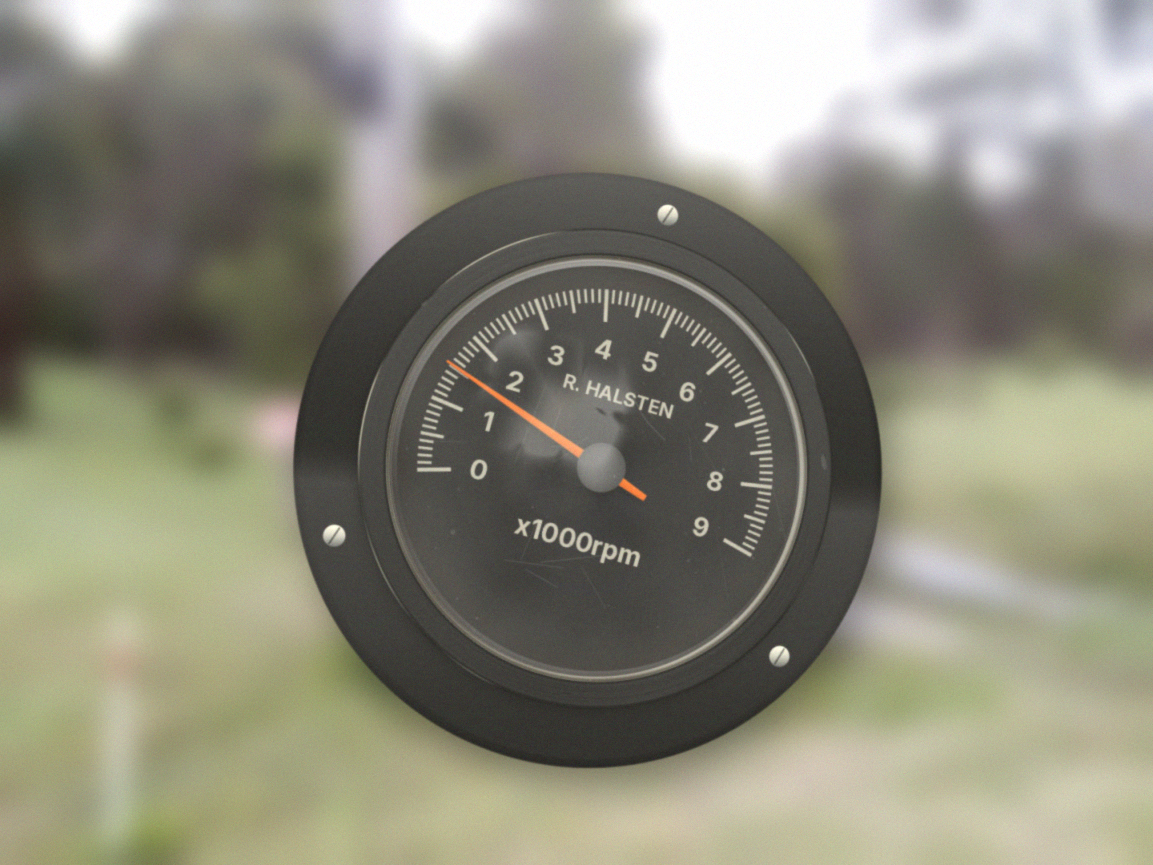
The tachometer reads rpm 1500
